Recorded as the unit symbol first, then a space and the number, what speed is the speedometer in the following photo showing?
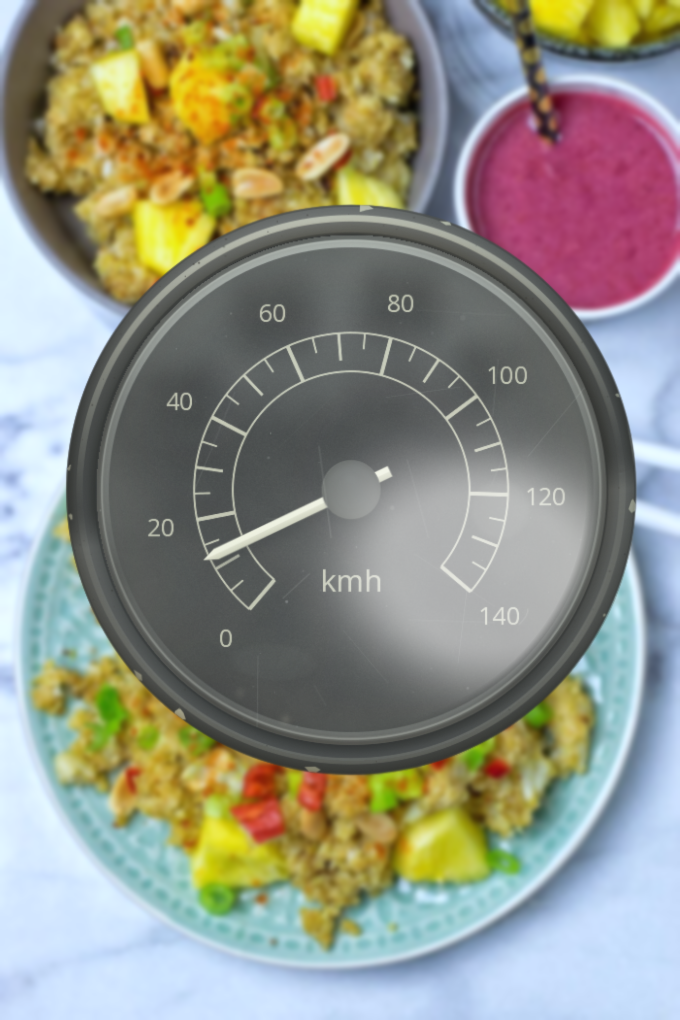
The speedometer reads km/h 12.5
